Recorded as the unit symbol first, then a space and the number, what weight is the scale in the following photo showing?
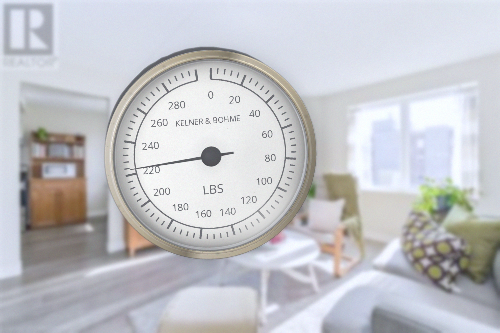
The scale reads lb 224
